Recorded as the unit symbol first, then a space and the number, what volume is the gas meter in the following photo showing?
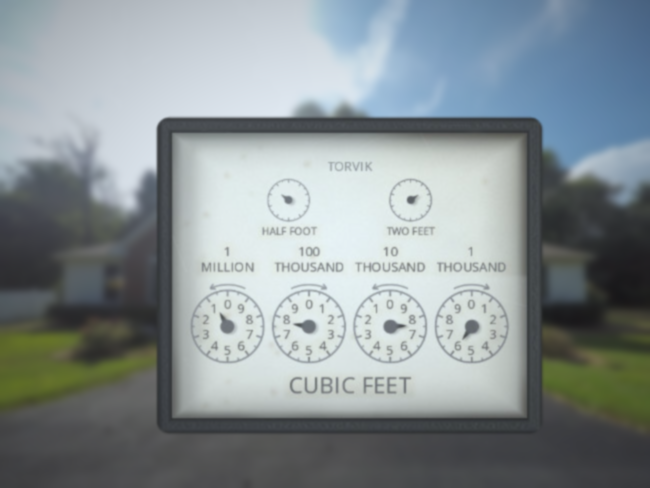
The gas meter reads ft³ 77600
